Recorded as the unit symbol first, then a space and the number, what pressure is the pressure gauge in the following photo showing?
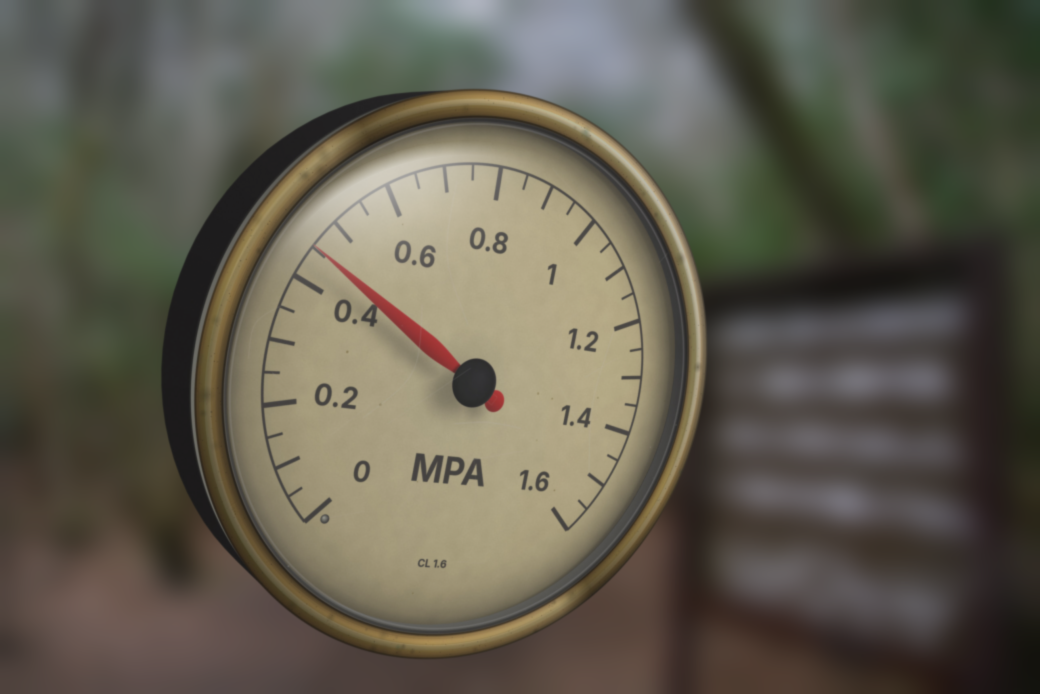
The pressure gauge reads MPa 0.45
